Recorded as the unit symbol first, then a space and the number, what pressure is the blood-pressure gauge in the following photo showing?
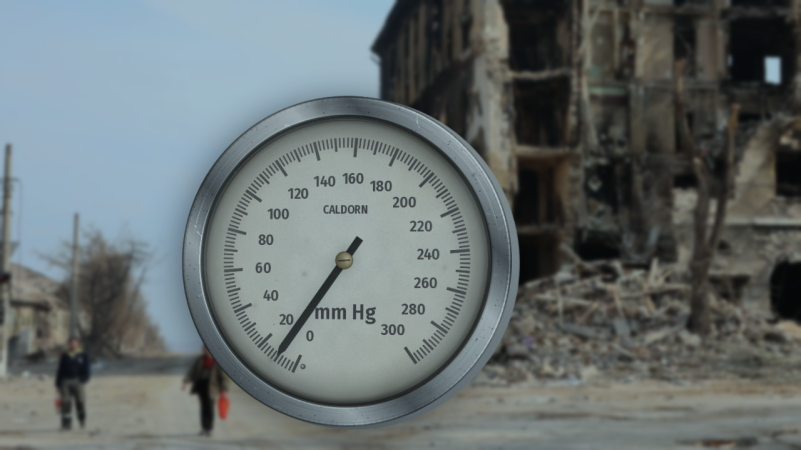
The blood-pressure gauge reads mmHg 10
